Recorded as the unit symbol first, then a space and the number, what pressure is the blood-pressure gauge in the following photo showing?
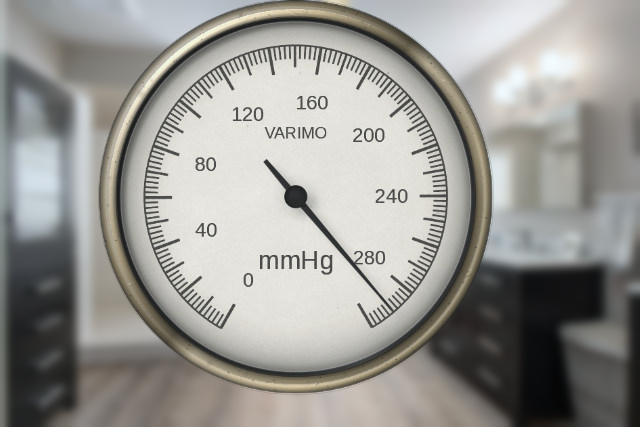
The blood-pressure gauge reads mmHg 290
